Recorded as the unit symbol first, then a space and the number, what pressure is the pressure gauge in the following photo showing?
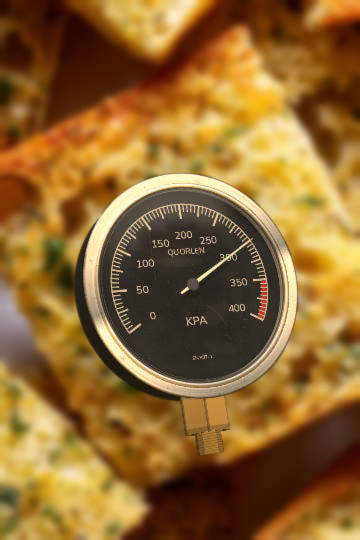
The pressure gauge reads kPa 300
